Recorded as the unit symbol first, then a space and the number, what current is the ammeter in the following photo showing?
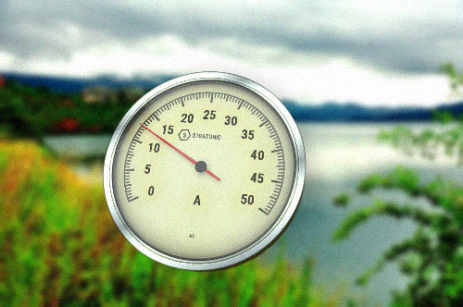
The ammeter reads A 12.5
